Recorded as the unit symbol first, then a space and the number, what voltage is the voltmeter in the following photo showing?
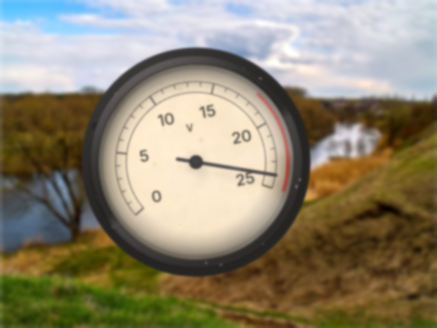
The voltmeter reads V 24
